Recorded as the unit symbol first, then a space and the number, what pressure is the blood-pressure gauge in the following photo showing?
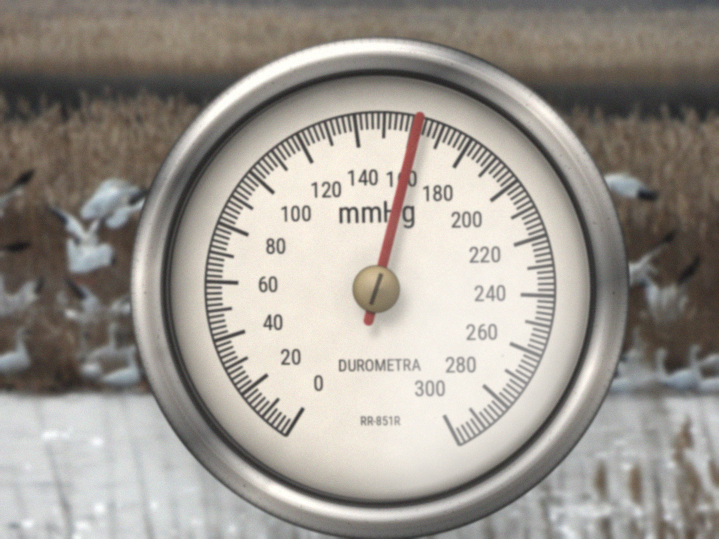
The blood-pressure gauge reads mmHg 162
